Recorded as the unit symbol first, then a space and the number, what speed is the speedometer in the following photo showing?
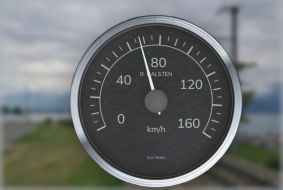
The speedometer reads km/h 67.5
